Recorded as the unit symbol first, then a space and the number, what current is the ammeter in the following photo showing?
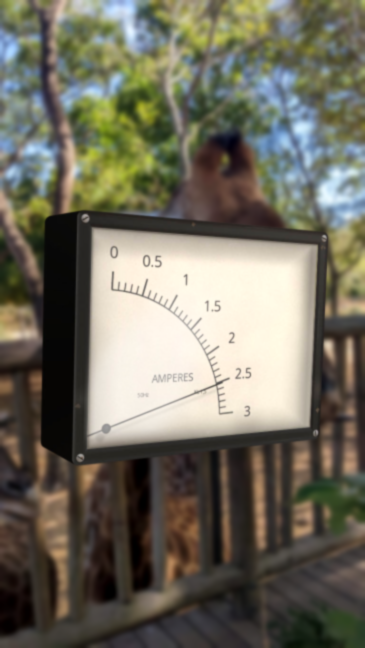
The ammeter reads A 2.5
